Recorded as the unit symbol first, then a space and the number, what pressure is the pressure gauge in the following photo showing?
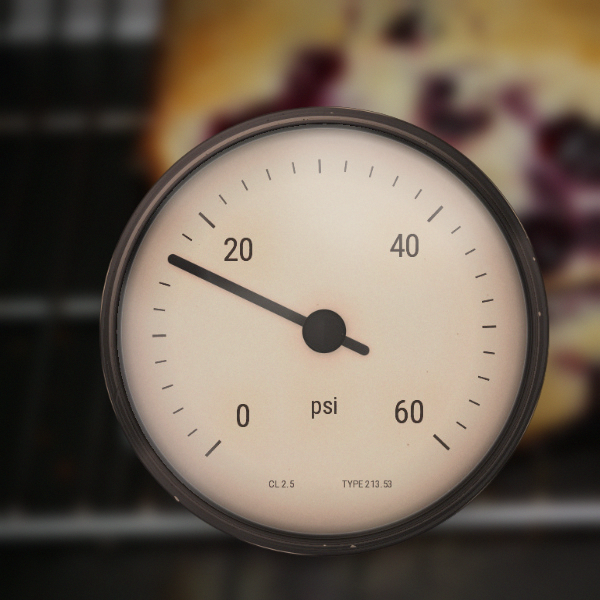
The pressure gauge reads psi 16
